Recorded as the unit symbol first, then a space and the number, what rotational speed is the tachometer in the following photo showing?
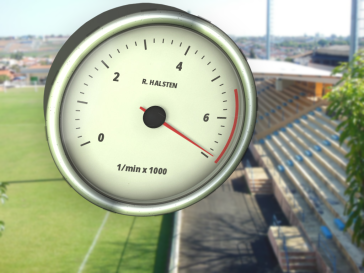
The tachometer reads rpm 6900
